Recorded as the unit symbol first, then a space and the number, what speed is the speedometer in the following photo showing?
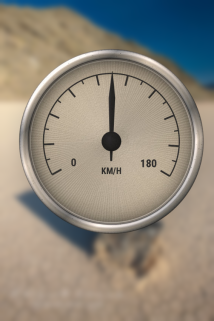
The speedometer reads km/h 90
